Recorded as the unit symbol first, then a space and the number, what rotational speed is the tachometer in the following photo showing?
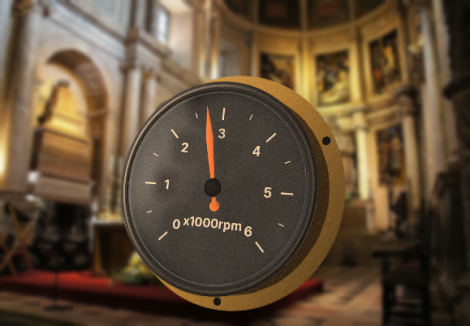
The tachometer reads rpm 2750
